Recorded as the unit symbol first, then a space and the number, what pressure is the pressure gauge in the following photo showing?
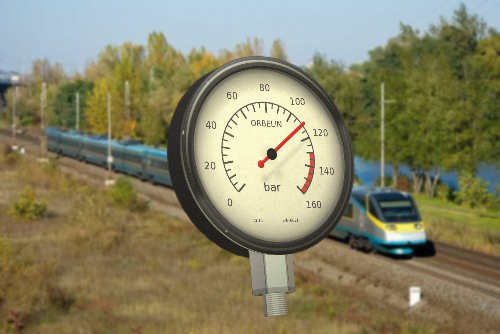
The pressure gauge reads bar 110
